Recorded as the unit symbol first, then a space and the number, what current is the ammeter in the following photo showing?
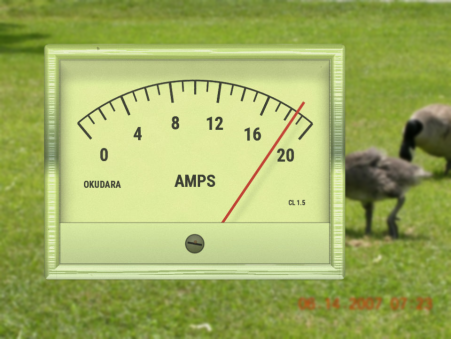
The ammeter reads A 18.5
